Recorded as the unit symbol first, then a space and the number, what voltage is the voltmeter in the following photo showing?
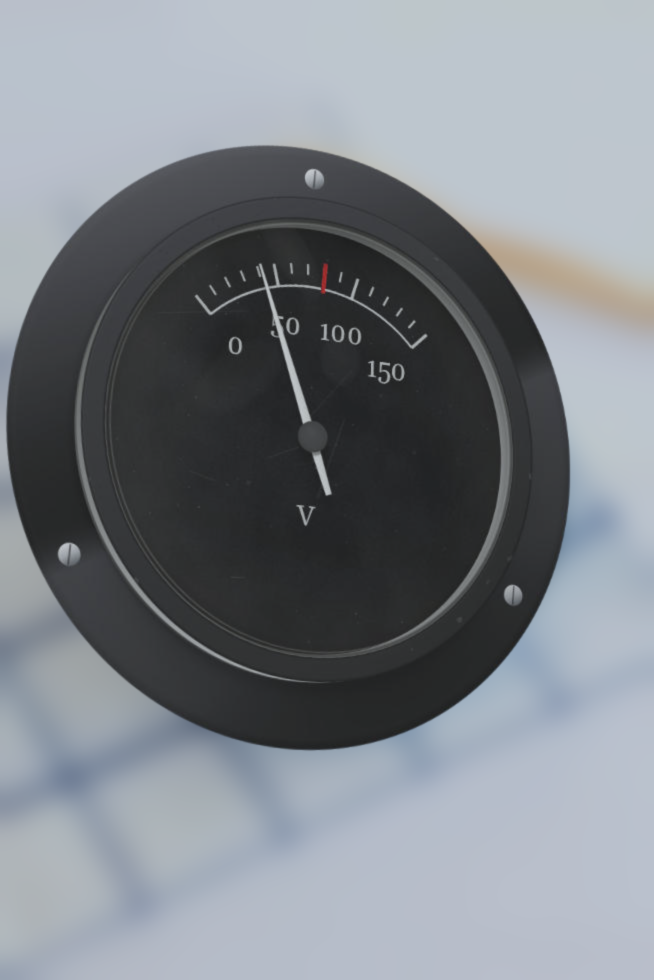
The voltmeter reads V 40
